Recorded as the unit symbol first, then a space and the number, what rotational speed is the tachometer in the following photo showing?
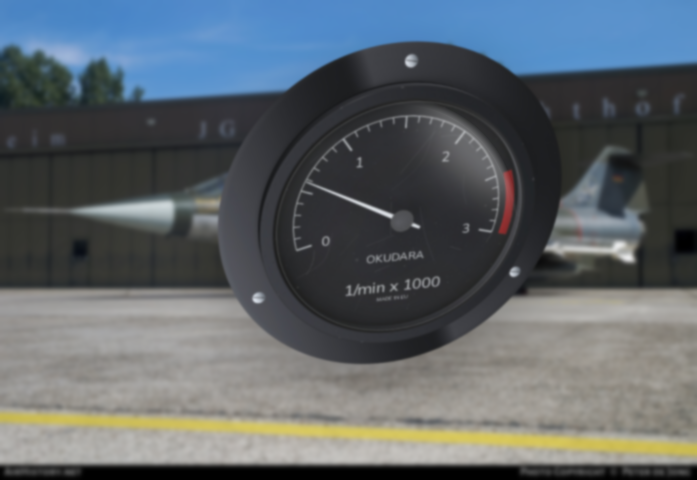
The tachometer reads rpm 600
